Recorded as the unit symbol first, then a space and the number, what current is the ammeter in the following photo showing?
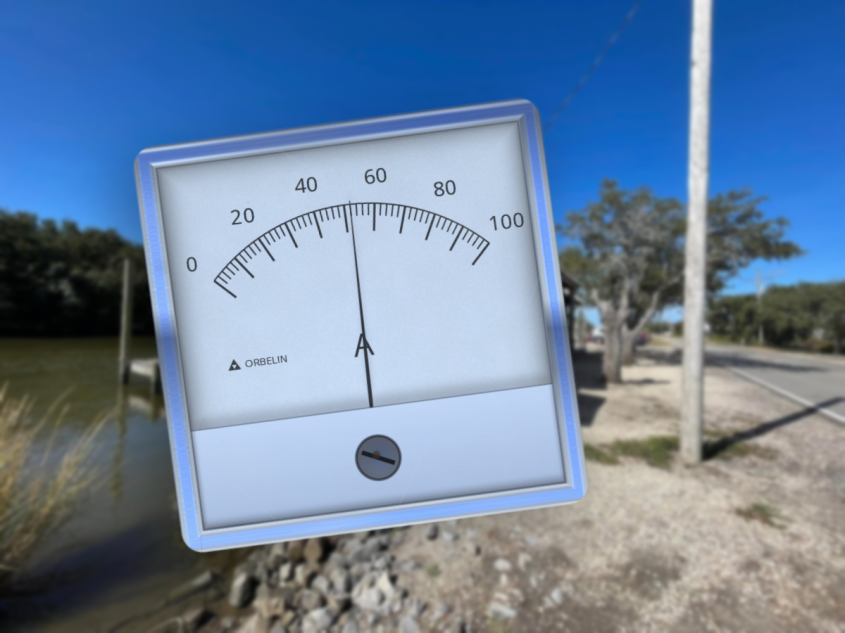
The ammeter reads A 52
